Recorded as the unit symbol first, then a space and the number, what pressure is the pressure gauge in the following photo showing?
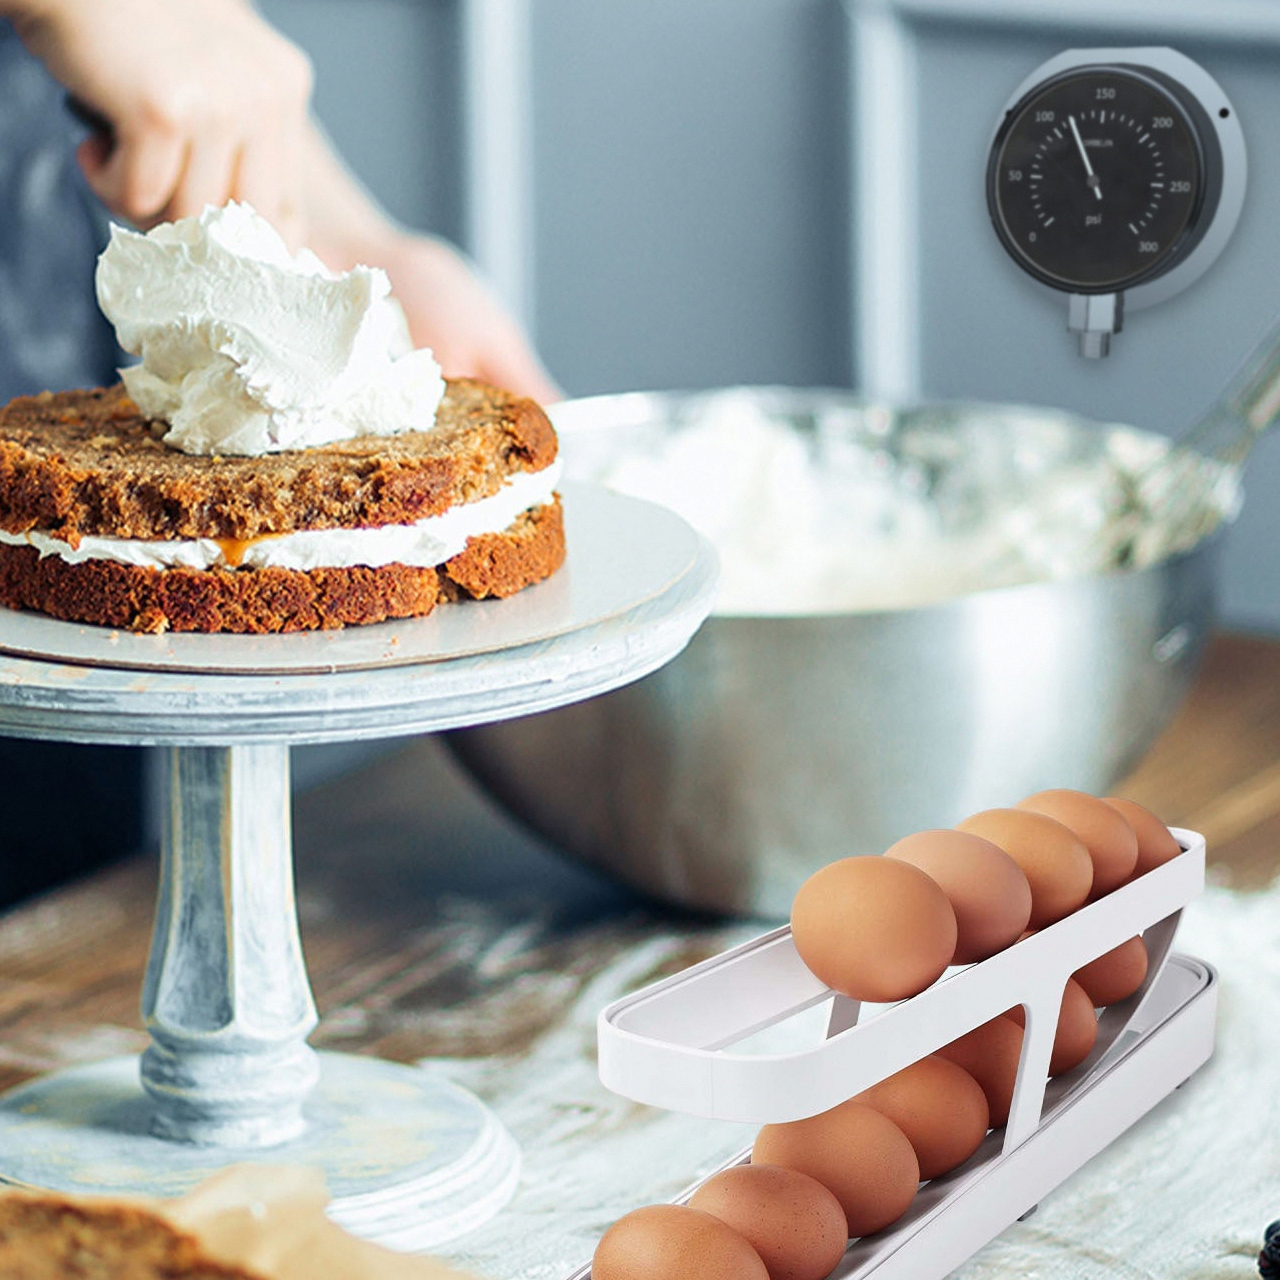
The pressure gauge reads psi 120
